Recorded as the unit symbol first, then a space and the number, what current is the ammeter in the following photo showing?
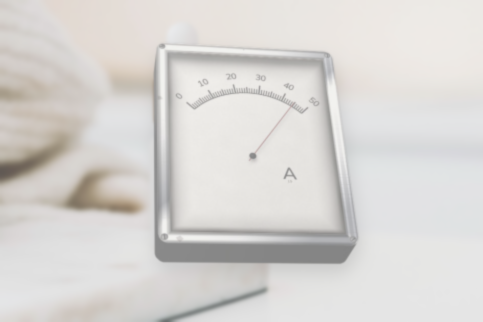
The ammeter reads A 45
